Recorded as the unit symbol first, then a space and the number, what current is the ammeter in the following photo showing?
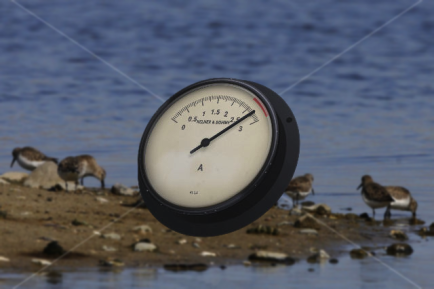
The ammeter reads A 2.75
